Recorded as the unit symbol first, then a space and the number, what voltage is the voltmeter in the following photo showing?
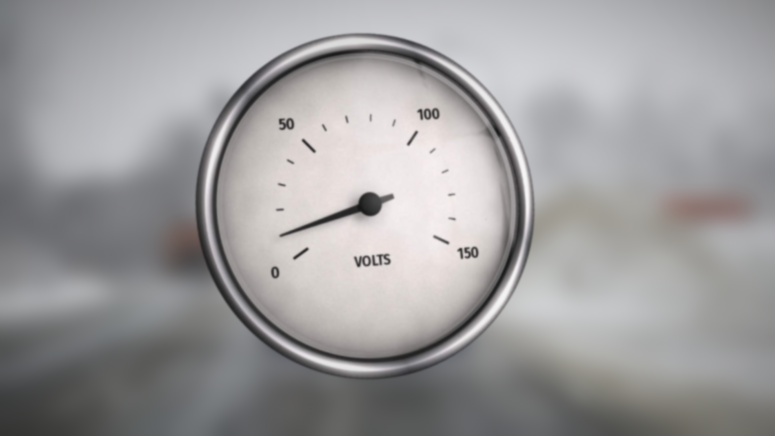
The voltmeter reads V 10
